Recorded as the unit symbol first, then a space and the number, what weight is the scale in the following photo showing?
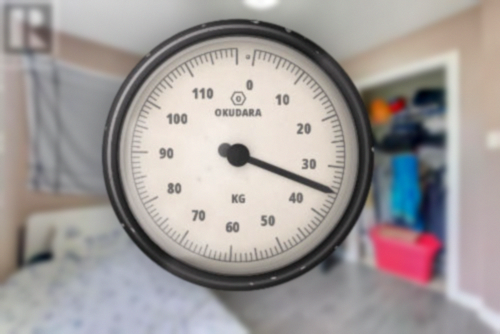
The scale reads kg 35
